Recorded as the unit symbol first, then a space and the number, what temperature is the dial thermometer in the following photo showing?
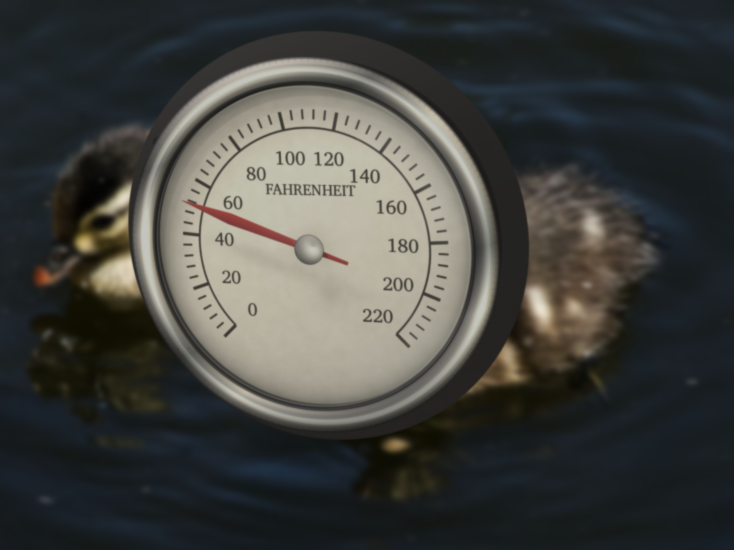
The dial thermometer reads °F 52
